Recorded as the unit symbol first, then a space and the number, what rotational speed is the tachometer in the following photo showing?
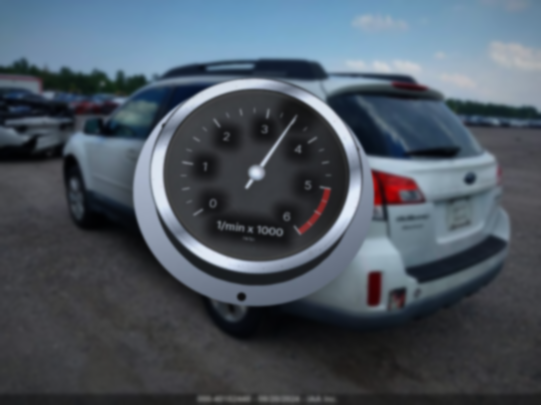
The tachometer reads rpm 3500
